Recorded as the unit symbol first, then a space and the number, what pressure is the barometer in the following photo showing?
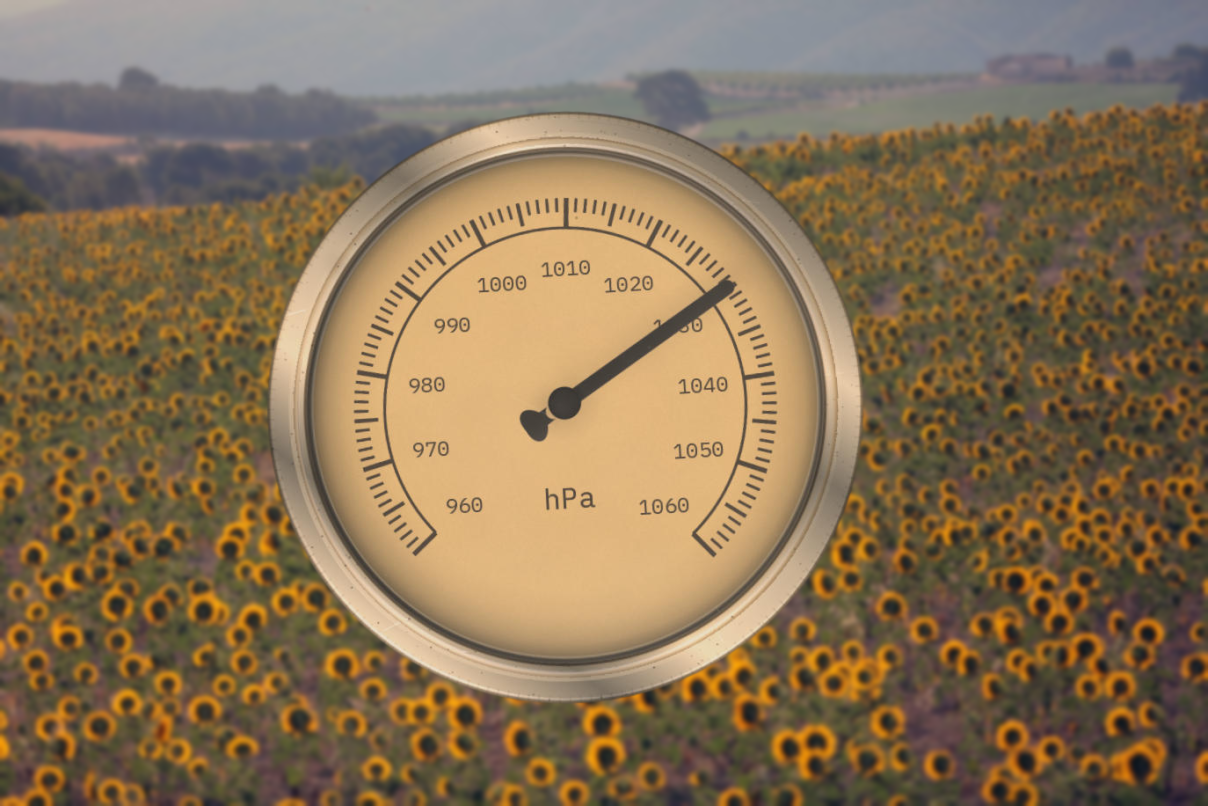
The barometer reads hPa 1030
